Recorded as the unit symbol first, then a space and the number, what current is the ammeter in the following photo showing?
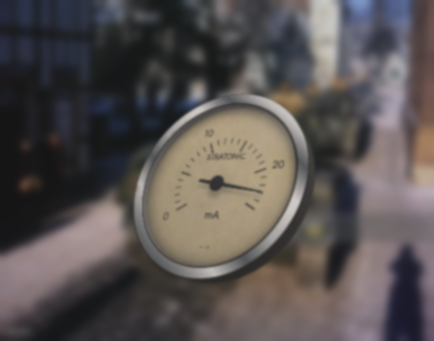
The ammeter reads mA 23
